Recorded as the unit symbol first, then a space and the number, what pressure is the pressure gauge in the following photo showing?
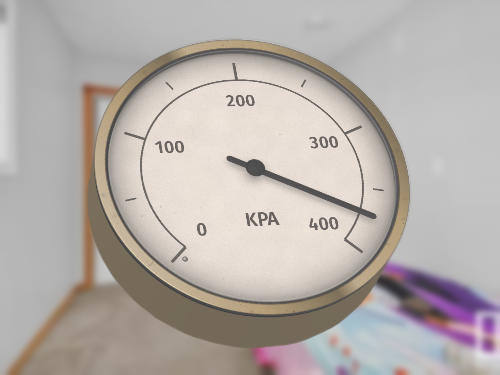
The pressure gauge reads kPa 375
